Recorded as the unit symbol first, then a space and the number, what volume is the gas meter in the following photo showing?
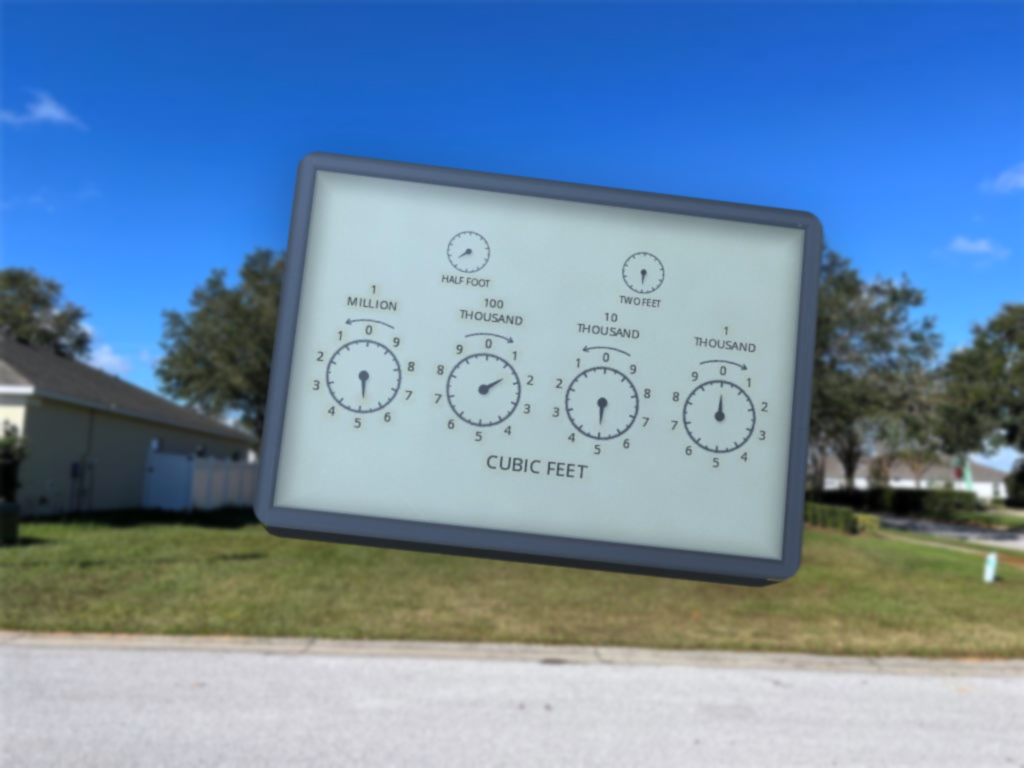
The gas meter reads ft³ 515000
